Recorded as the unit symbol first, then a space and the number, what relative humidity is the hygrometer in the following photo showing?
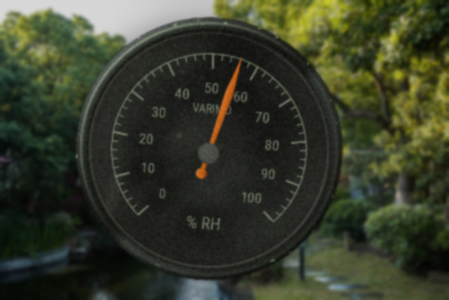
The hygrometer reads % 56
